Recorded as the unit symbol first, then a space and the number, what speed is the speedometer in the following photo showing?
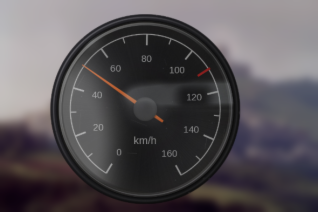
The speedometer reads km/h 50
